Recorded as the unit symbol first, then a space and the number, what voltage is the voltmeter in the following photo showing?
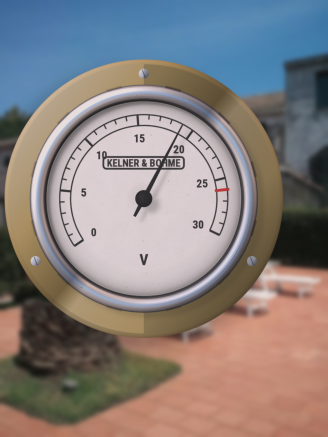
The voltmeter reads V 19
